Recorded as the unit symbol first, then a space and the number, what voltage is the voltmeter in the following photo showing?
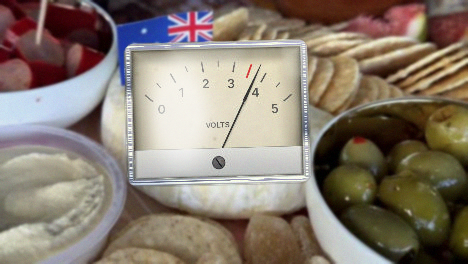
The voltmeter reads V 3.75
